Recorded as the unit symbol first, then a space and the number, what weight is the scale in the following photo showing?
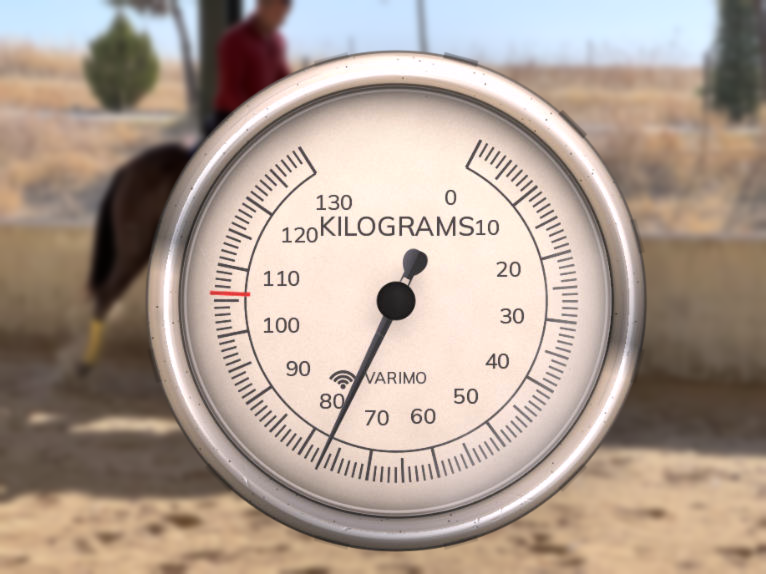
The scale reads kg 77
